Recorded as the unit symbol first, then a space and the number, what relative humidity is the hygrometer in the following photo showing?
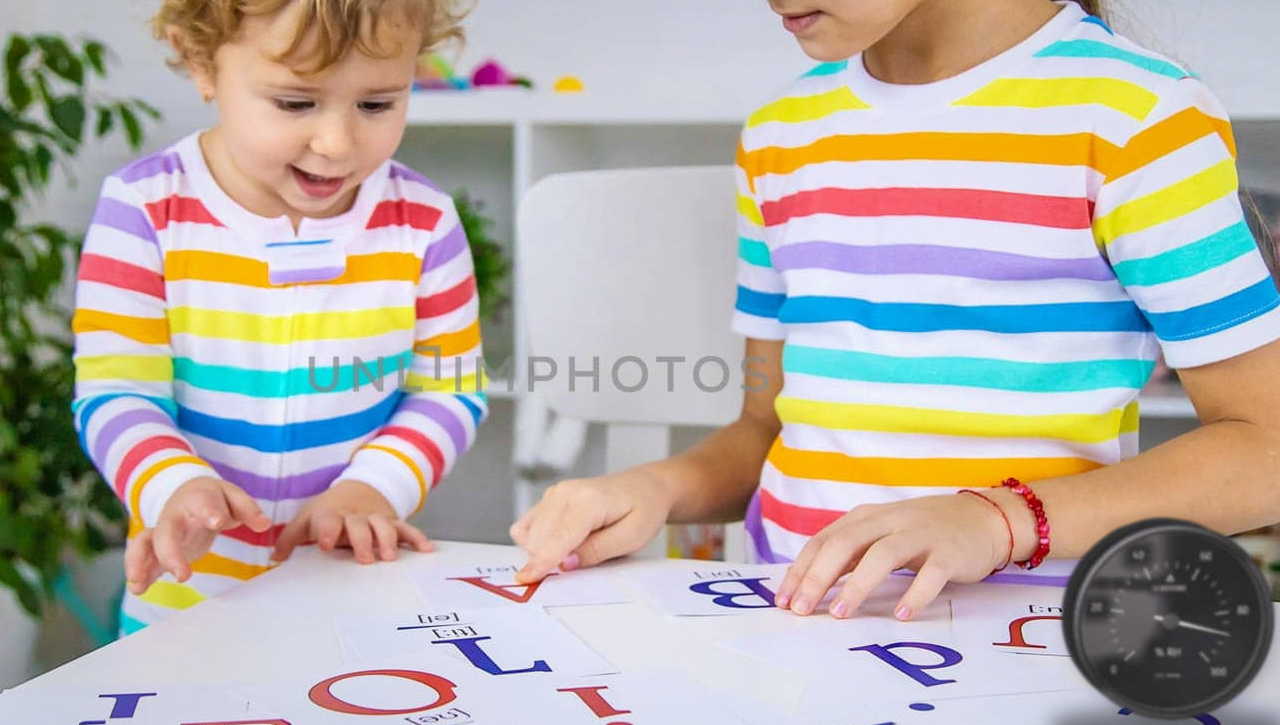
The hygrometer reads % 88
